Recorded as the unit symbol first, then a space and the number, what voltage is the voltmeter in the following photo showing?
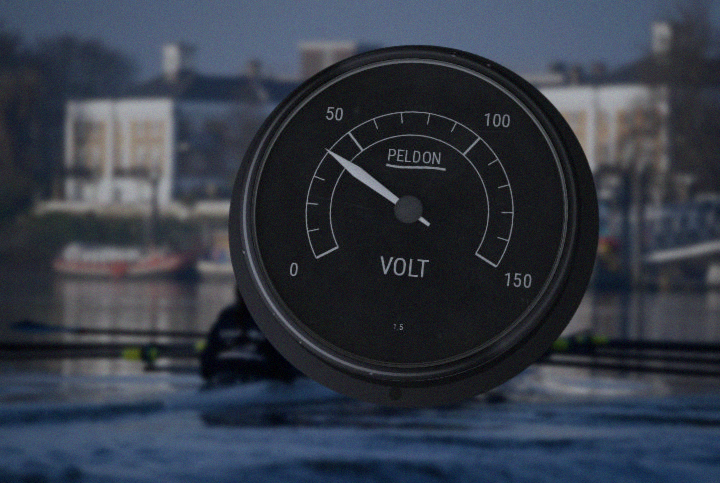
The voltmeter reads V 40
